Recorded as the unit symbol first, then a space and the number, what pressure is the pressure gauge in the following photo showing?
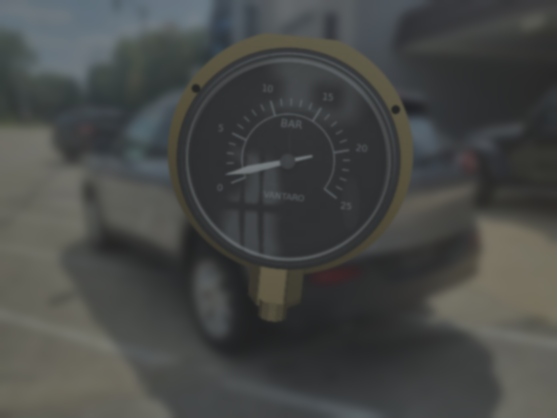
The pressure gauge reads bar 1
